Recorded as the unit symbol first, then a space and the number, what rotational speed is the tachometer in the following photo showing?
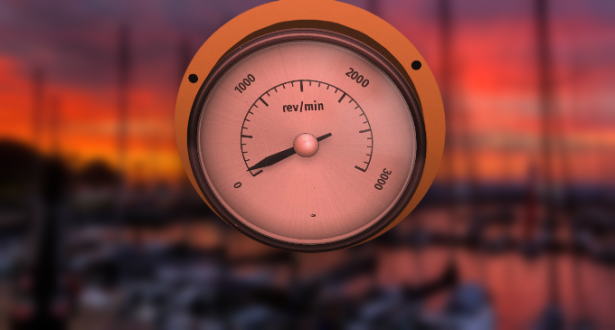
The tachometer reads rpm 100
